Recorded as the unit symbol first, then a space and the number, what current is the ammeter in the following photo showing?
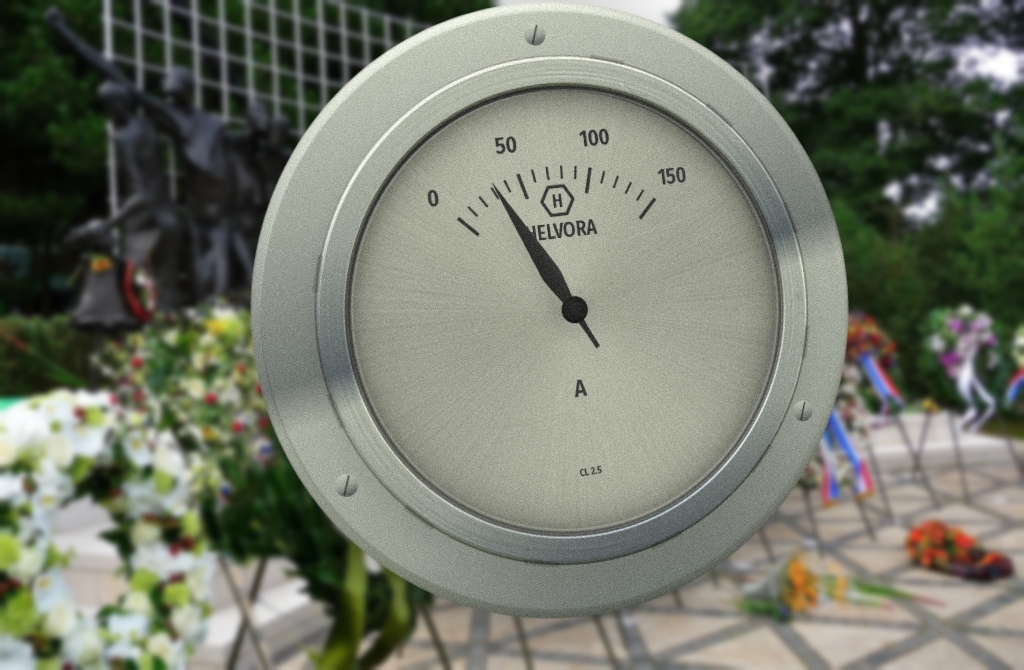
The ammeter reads A 30
